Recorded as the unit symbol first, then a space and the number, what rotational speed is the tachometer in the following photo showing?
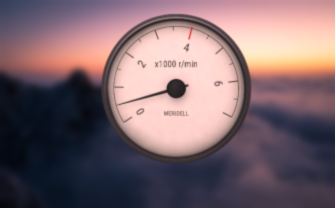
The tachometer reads rpm 500
